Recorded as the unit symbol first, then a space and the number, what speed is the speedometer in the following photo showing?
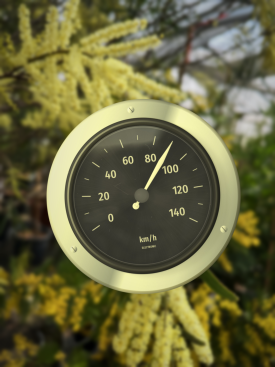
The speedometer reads km/h 90
